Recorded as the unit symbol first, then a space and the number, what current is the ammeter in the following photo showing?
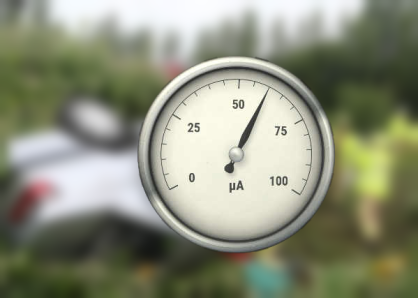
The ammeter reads µA 60
